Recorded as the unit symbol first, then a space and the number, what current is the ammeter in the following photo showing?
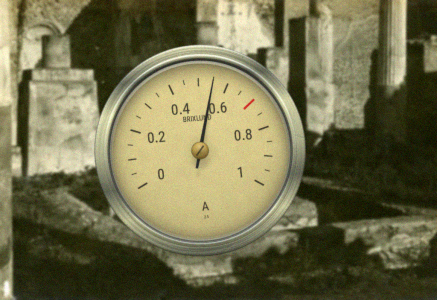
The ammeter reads A 0.55
